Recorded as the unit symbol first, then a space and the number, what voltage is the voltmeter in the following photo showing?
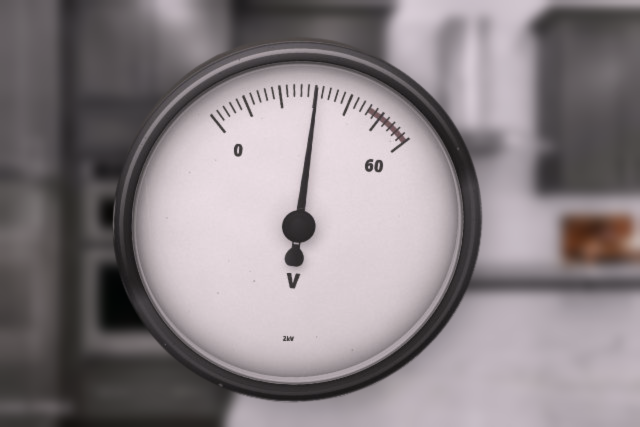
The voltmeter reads V 30
